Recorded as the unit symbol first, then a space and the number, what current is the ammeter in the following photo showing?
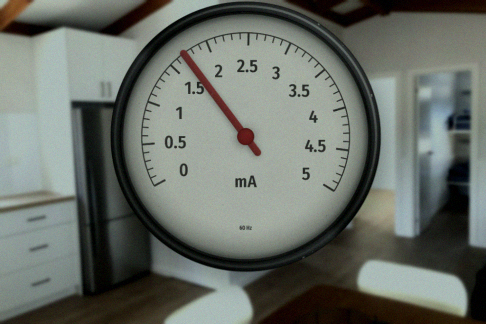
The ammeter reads mA 1.7
